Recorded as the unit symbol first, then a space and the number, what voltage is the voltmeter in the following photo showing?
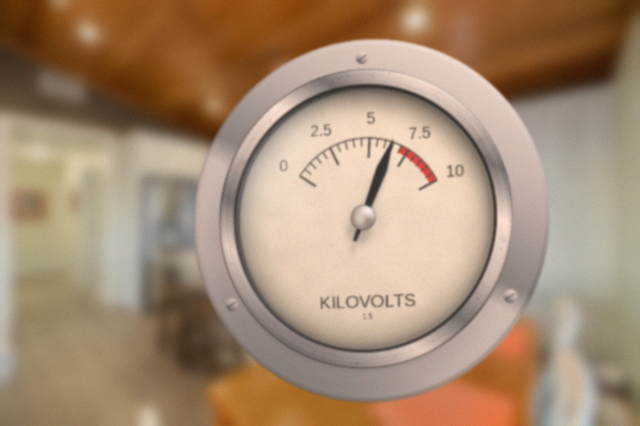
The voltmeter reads kV 6.5
